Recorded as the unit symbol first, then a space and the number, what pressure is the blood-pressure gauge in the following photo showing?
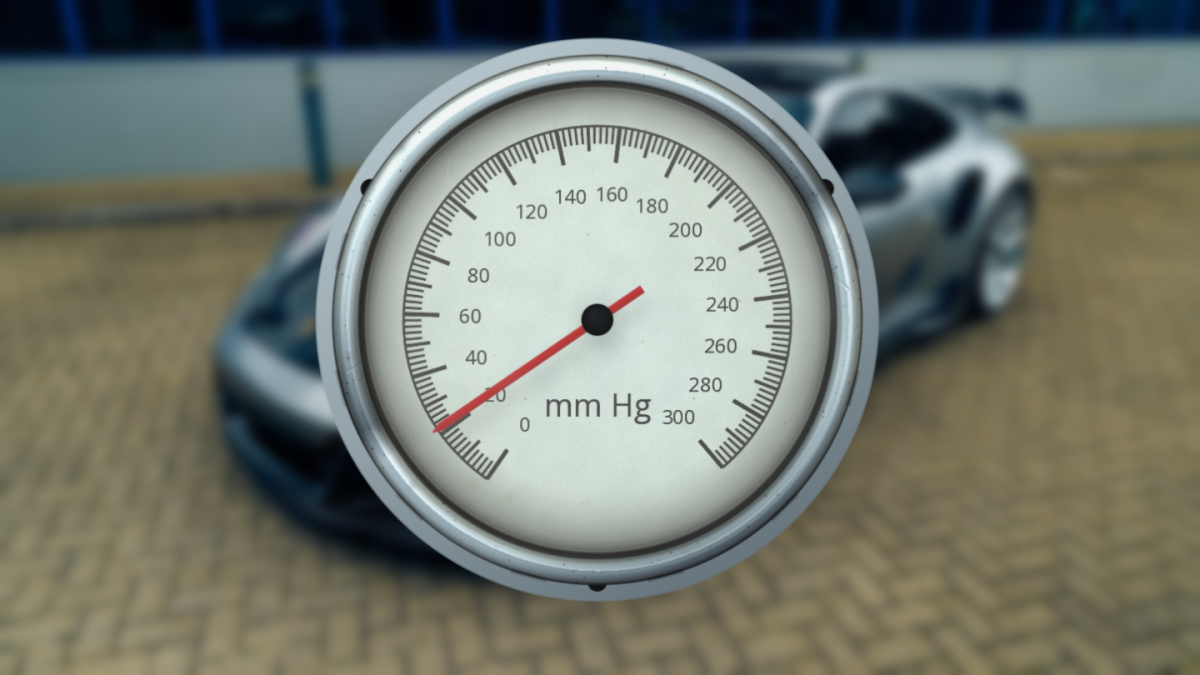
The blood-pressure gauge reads mmHg 22
